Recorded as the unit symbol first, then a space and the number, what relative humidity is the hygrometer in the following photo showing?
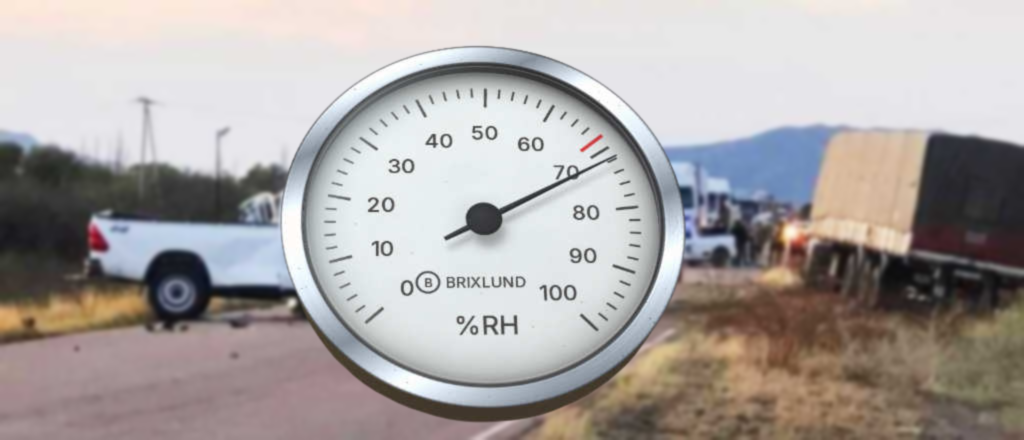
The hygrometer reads % 72
